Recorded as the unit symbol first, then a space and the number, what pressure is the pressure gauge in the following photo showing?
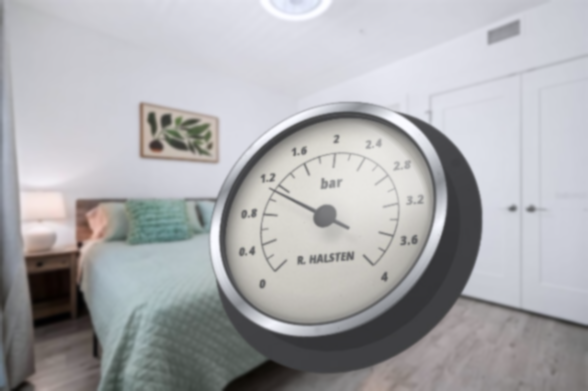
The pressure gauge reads bar 1.1
